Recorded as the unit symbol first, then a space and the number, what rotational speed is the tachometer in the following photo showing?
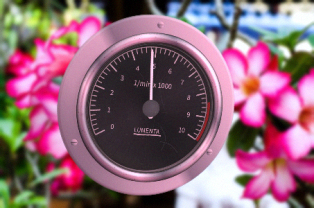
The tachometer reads rpm 4800
